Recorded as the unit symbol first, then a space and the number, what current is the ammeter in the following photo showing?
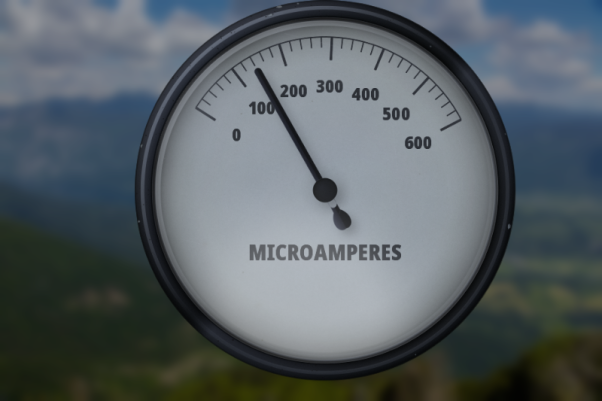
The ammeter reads µA 140
